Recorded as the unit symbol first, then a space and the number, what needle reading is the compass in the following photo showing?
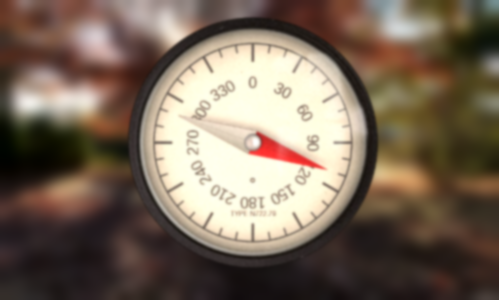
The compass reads ° 110
